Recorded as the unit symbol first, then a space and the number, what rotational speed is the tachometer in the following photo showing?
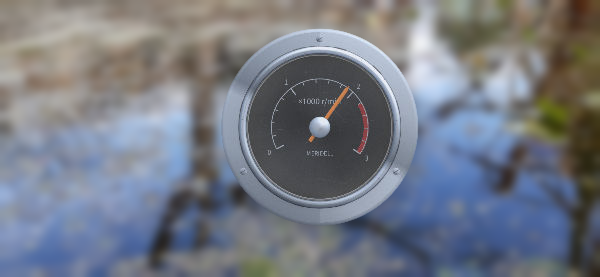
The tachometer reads rpm 1900
